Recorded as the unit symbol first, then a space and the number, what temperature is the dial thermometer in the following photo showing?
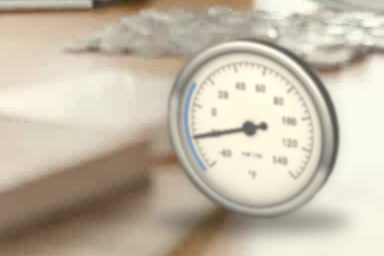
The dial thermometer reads °F -20
